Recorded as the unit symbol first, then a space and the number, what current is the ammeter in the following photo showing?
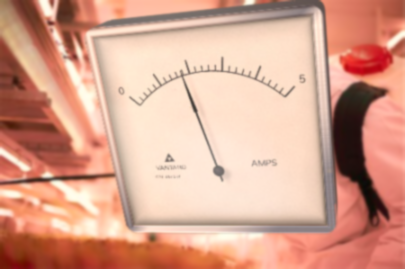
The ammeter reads A 1.8
